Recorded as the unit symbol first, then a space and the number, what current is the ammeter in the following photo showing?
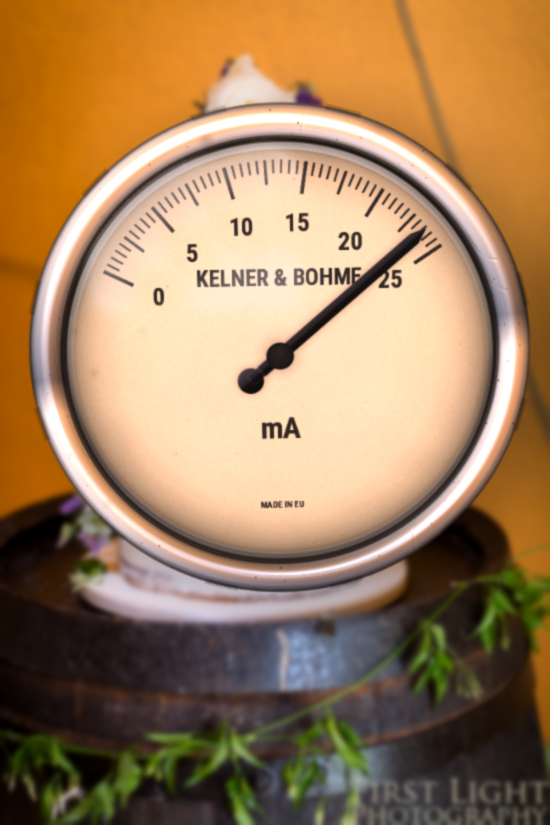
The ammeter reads mA 23.5
